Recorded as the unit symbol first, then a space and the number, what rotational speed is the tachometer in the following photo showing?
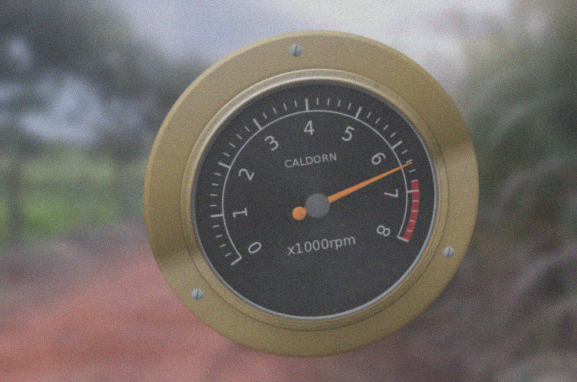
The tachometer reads rpm 6400
